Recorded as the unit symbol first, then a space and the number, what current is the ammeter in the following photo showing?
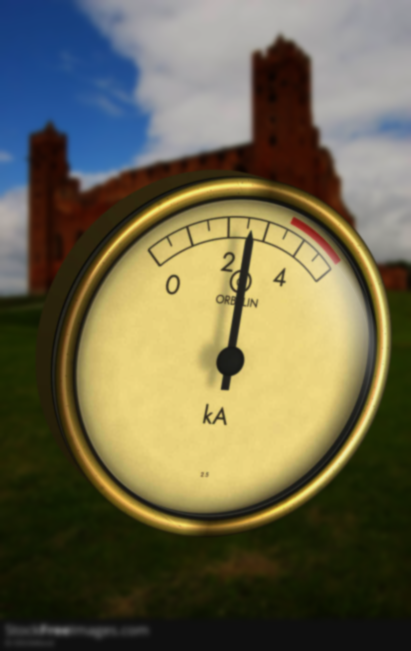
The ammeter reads kA 2.5
